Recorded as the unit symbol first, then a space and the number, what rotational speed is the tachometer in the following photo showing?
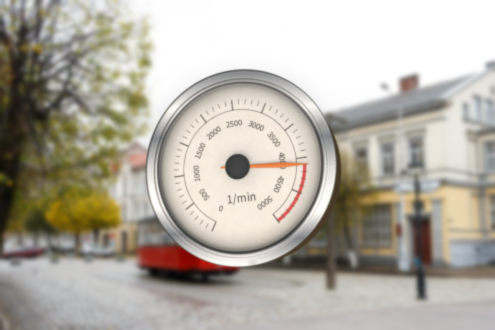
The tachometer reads rpm 4100
